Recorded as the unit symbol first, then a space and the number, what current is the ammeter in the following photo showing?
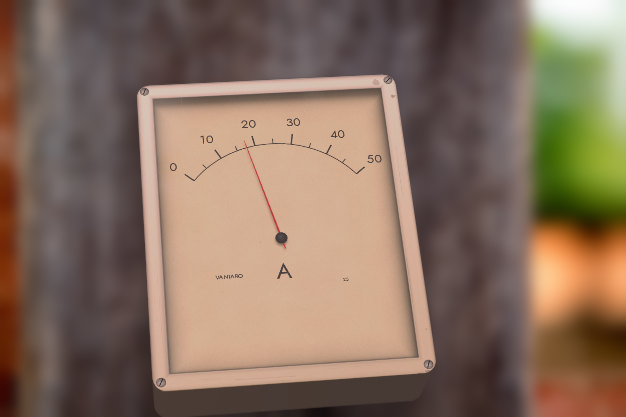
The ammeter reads A 17.5
